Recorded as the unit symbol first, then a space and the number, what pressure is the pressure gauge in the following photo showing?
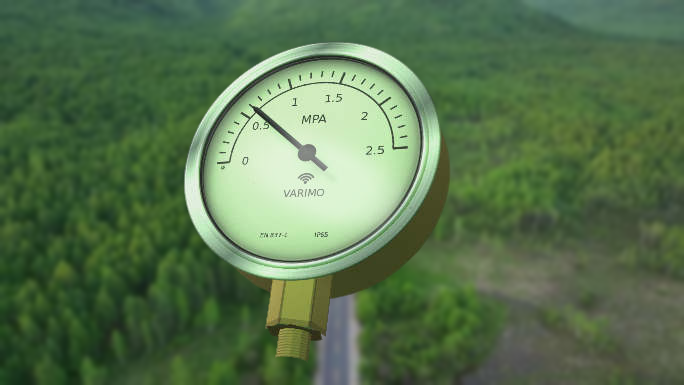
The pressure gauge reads MPa 0.6
